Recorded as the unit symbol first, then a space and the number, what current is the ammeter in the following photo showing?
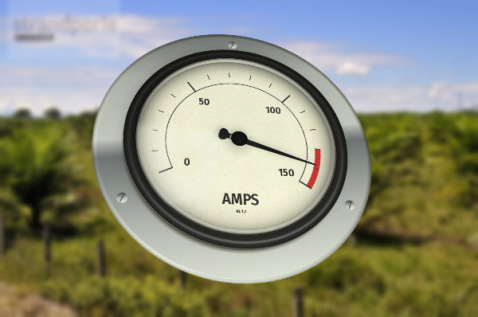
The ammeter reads A 140
